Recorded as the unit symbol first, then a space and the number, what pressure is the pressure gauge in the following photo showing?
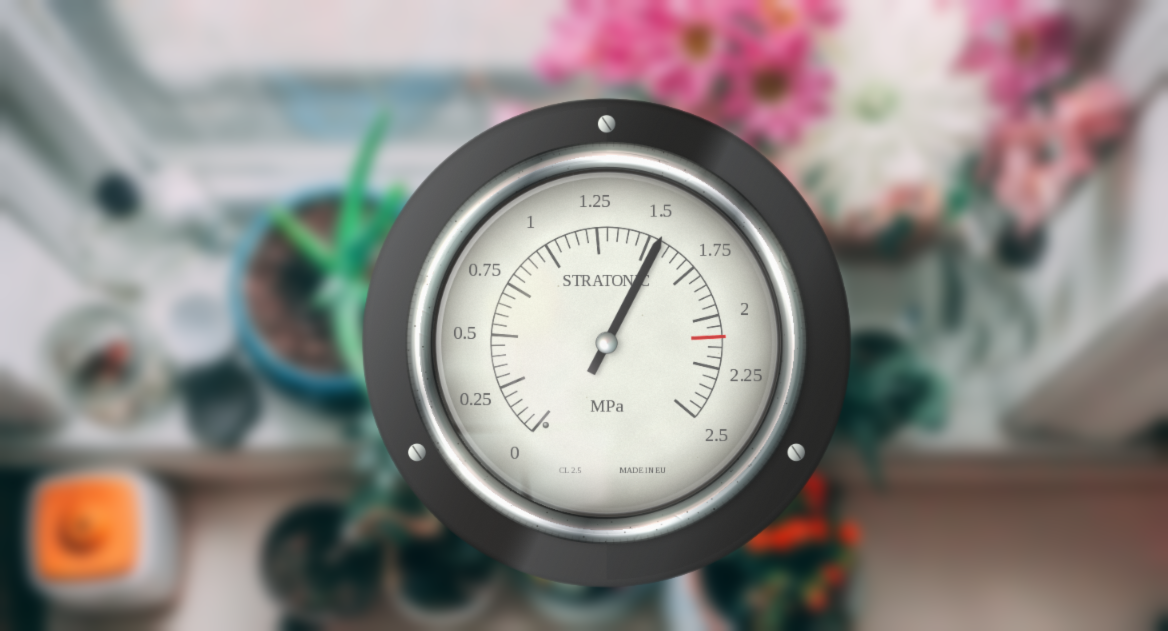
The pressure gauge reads MPa 1.55
